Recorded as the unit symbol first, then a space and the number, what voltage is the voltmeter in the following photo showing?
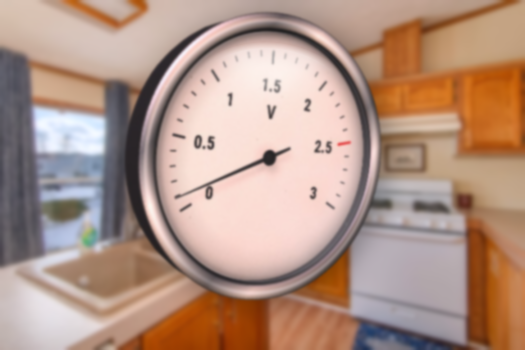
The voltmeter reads V 0.1
